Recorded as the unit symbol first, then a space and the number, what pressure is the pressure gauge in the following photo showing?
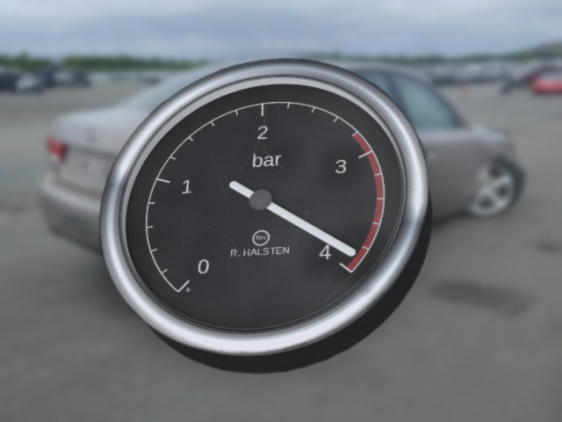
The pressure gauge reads bar 3.9
